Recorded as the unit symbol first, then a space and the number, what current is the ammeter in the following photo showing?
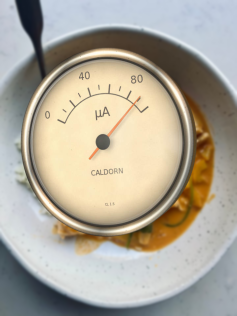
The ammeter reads µA 90
